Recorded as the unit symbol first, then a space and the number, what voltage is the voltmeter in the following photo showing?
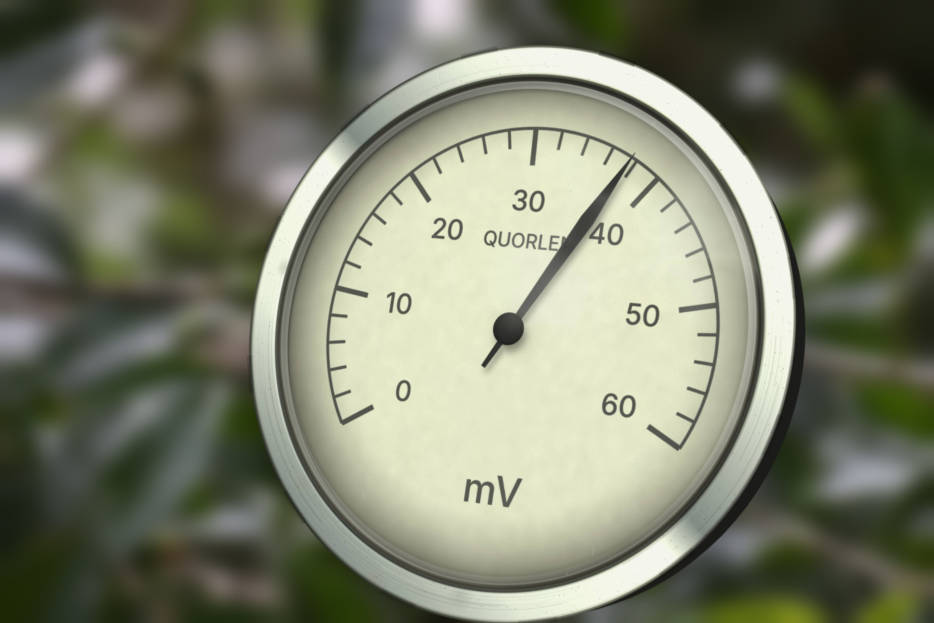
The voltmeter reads mV 38
